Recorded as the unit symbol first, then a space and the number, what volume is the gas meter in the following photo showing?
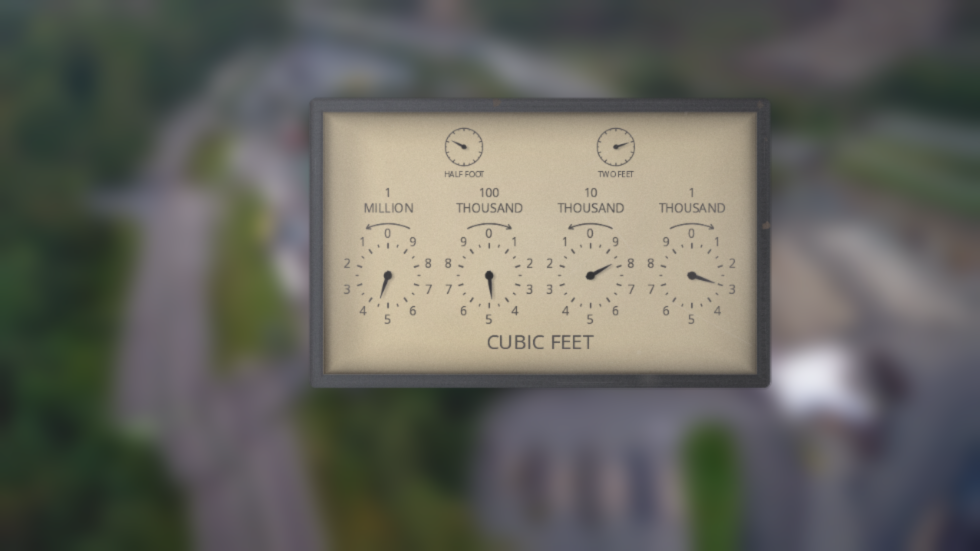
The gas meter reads ft³ 448300
